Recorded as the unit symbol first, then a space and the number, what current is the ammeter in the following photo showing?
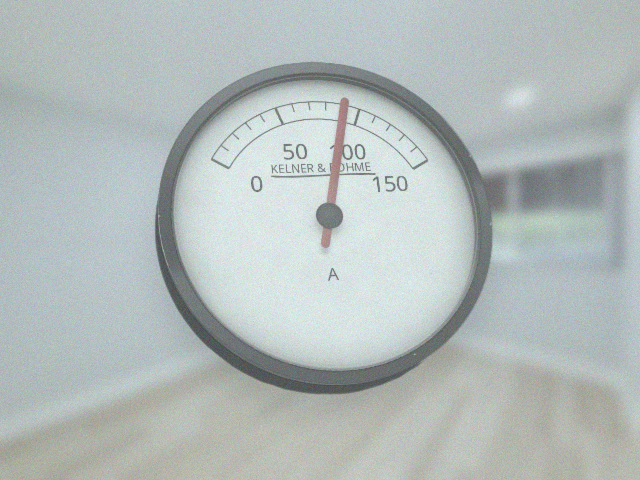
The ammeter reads A 90
